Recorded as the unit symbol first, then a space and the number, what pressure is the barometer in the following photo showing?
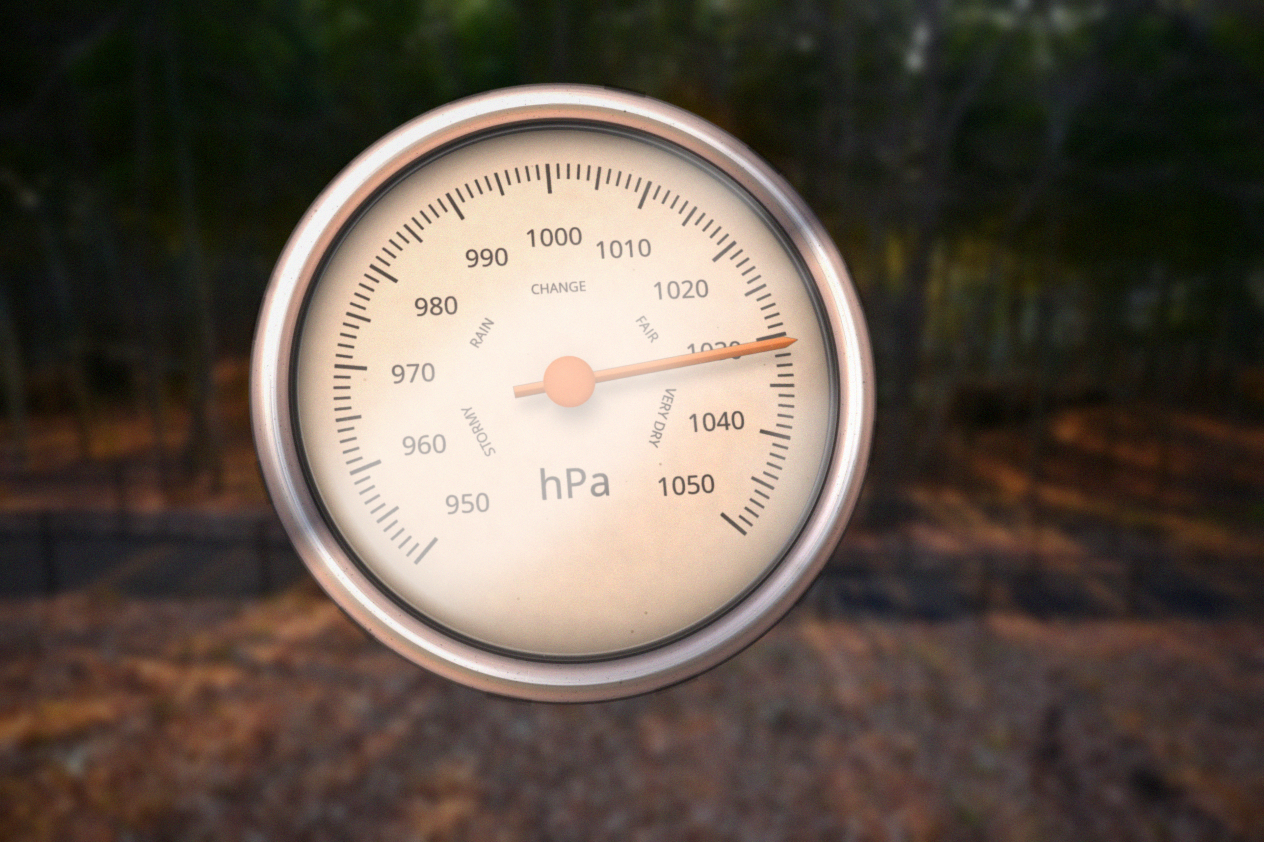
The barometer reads hPa 1031
